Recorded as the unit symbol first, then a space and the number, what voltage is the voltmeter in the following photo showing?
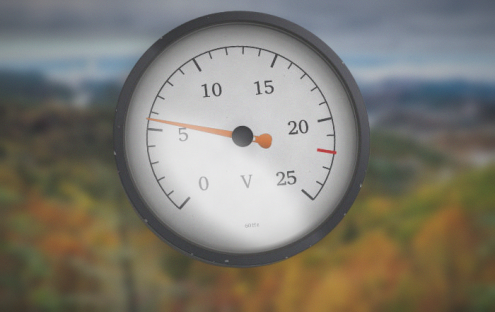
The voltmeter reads V 5.5
